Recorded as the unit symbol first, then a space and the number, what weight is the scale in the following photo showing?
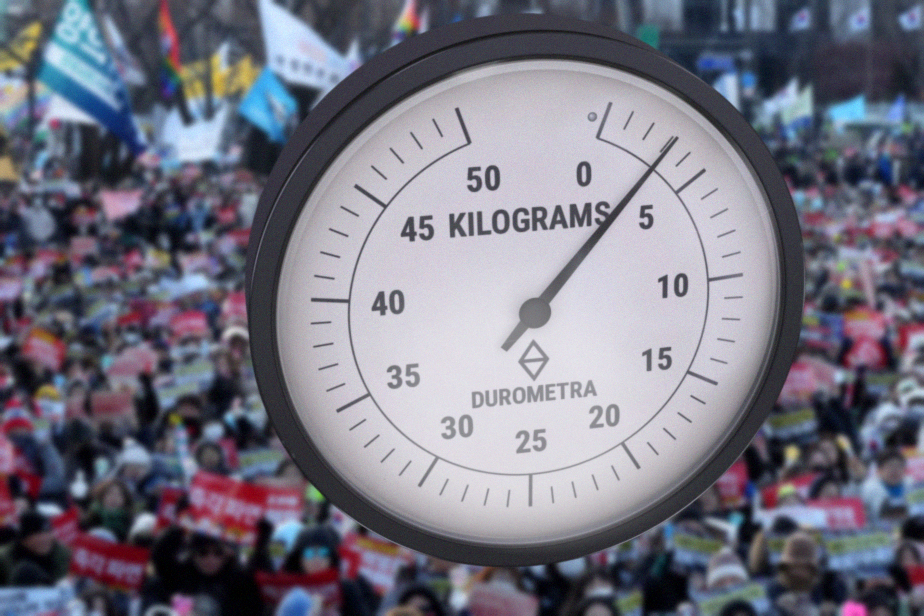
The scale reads kg 3
